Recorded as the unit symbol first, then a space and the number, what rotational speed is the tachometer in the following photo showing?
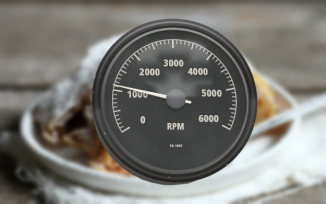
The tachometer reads rpm 1100
